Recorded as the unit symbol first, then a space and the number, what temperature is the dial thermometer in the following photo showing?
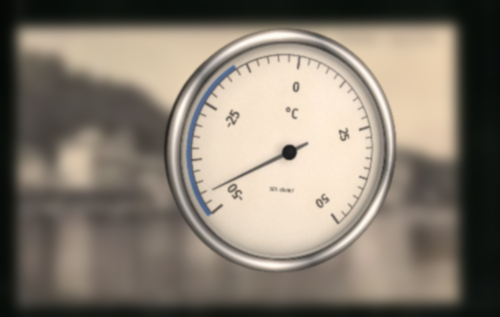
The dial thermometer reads °C -45
